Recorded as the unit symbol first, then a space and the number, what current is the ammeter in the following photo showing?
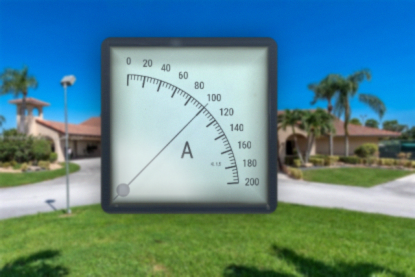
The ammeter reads A 100
